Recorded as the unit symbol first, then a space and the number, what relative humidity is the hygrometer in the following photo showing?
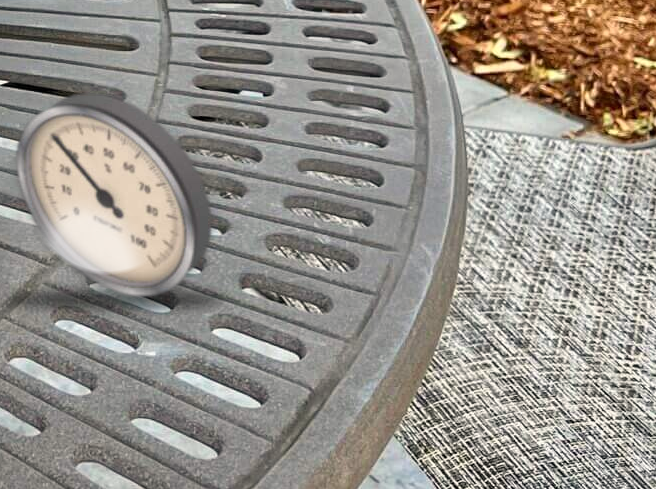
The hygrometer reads % 30
